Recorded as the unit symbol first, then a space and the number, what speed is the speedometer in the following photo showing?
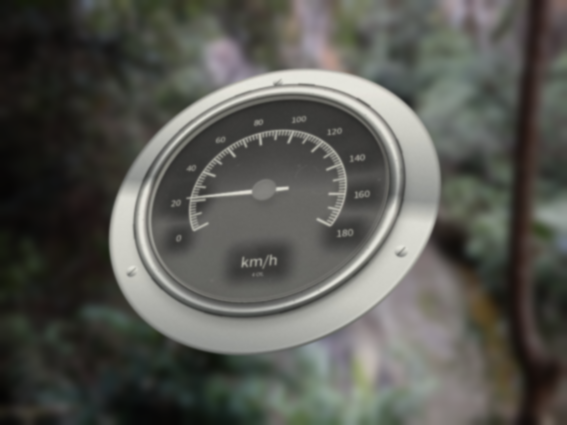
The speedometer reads km/h 20
